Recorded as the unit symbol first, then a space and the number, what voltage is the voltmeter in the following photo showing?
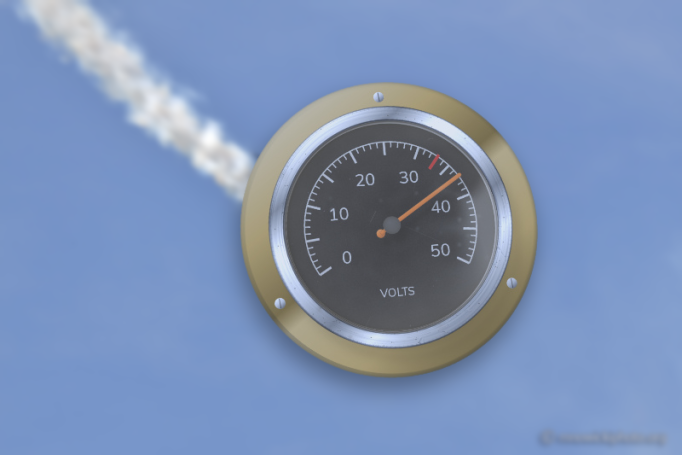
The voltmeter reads V 37
